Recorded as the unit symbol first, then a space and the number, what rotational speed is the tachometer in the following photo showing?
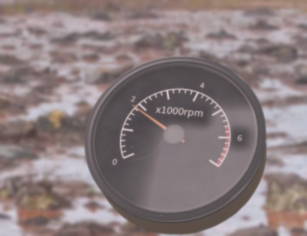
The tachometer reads rpm 1800
